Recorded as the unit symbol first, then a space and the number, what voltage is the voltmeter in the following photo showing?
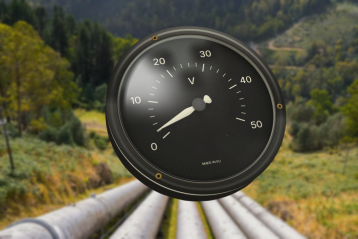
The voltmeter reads V 2
